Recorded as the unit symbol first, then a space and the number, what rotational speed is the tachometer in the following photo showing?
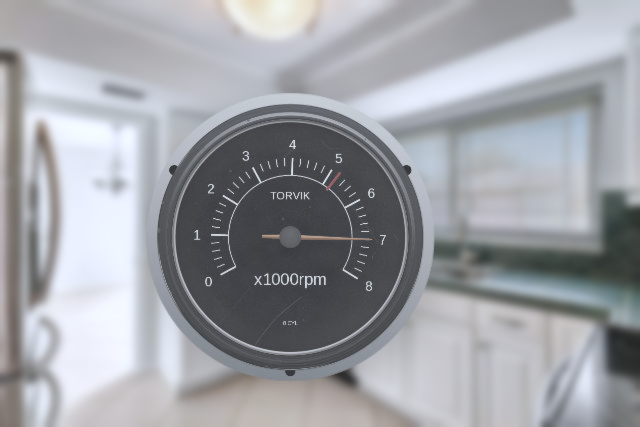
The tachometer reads rpm 7000
